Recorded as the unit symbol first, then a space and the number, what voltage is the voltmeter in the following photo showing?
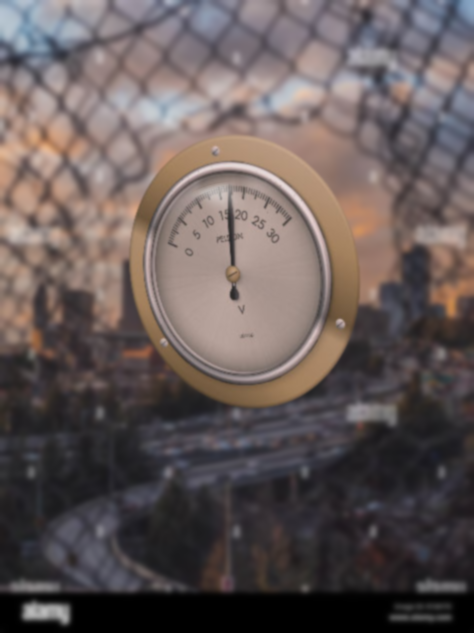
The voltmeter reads V 17.5
